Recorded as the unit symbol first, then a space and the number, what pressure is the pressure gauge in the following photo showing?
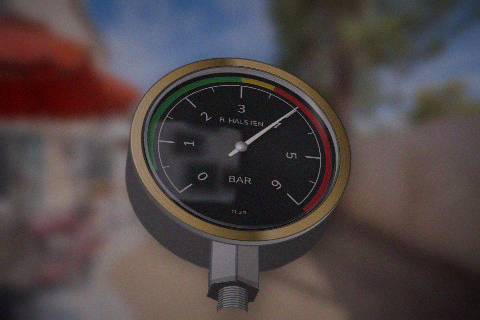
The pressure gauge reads bar 4
